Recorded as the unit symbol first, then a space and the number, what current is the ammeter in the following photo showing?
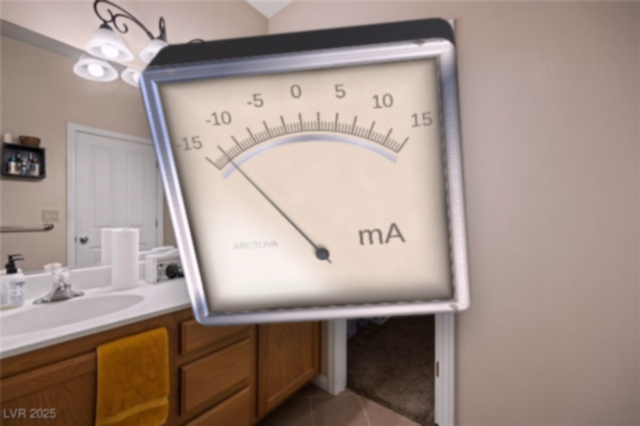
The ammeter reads mA -12.5
